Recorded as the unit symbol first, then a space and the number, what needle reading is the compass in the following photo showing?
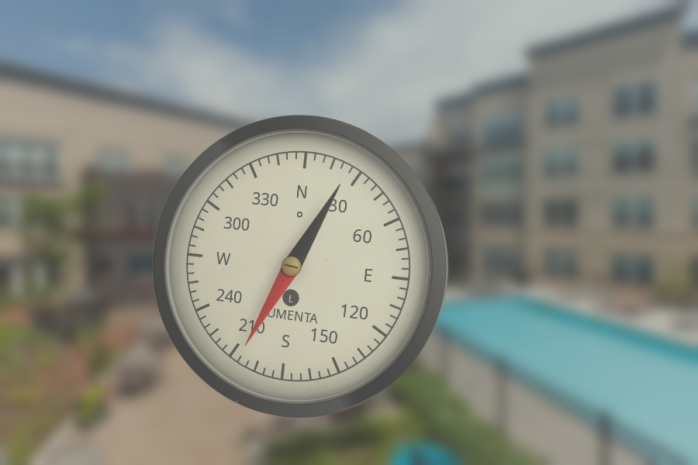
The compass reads ° 205
